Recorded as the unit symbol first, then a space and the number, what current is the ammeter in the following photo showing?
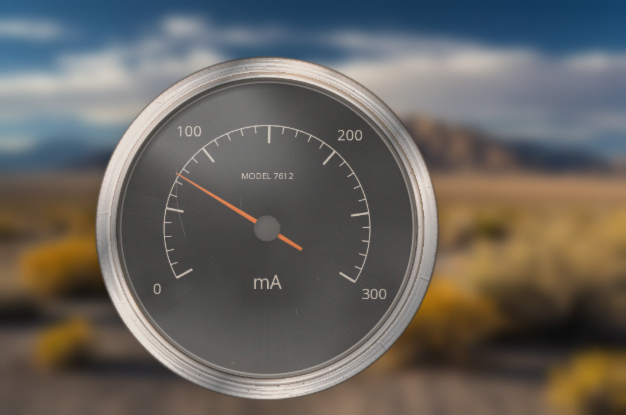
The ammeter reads mA 75
